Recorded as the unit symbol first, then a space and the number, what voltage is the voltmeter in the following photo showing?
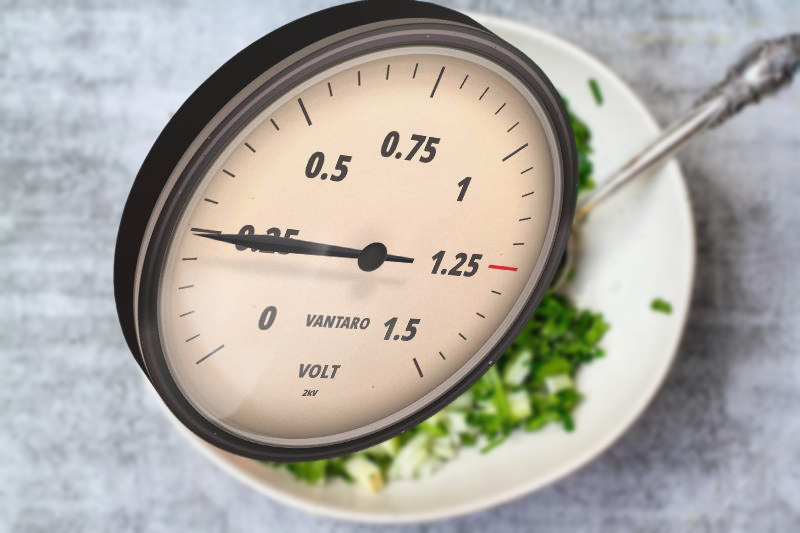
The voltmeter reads V 0.25
